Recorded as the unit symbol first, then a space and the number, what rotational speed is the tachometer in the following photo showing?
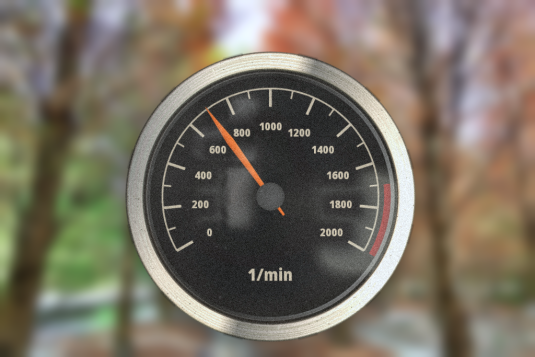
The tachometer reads rpm 700
